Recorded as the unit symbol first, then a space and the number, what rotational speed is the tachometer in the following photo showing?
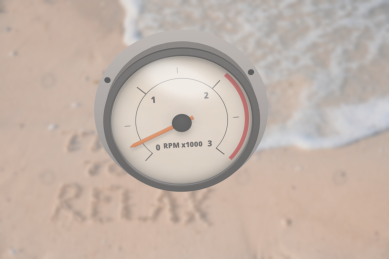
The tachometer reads rpm 250
